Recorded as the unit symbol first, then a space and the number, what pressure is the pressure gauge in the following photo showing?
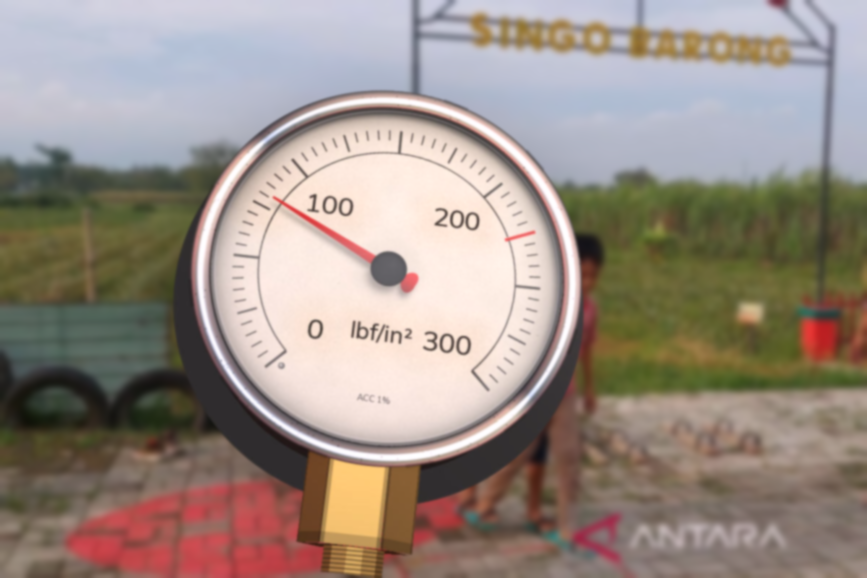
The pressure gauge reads psi 80
